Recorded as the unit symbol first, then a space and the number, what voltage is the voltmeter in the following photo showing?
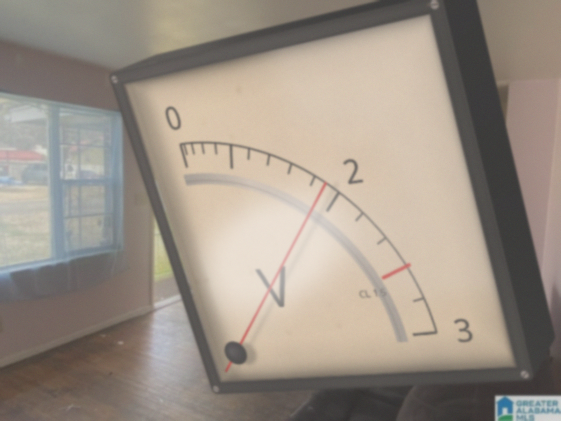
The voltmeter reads V 1.9
